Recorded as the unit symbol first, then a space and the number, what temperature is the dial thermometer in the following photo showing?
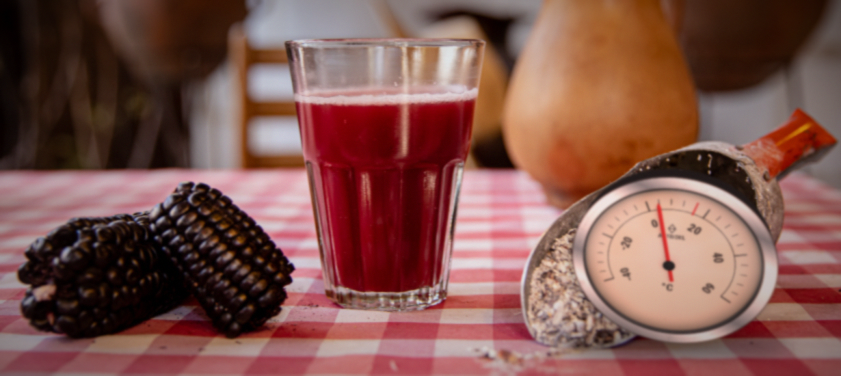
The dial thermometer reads °C 4
